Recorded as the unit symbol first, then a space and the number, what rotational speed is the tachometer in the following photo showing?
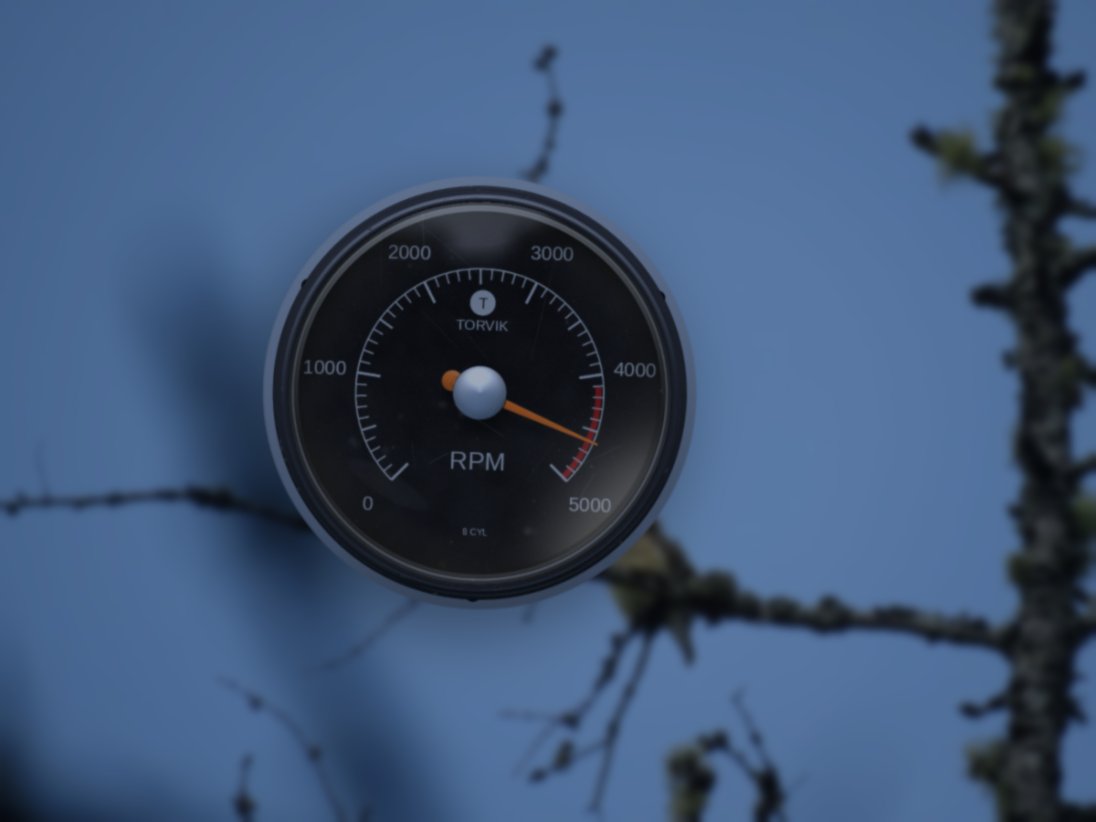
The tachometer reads rpm 4600
